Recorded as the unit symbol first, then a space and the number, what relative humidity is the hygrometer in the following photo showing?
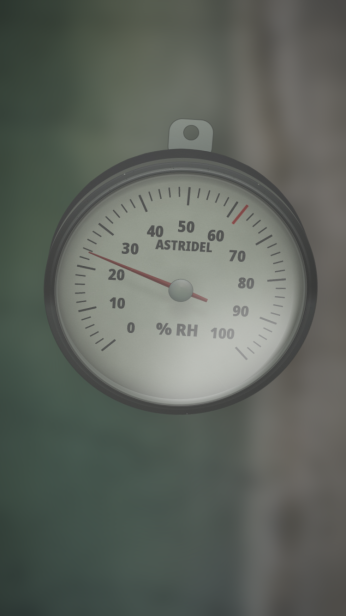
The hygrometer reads % 24
